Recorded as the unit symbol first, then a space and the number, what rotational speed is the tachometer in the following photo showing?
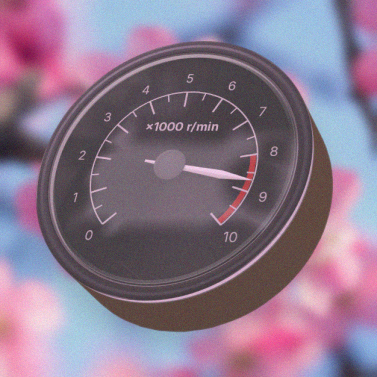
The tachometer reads rpm 8750
